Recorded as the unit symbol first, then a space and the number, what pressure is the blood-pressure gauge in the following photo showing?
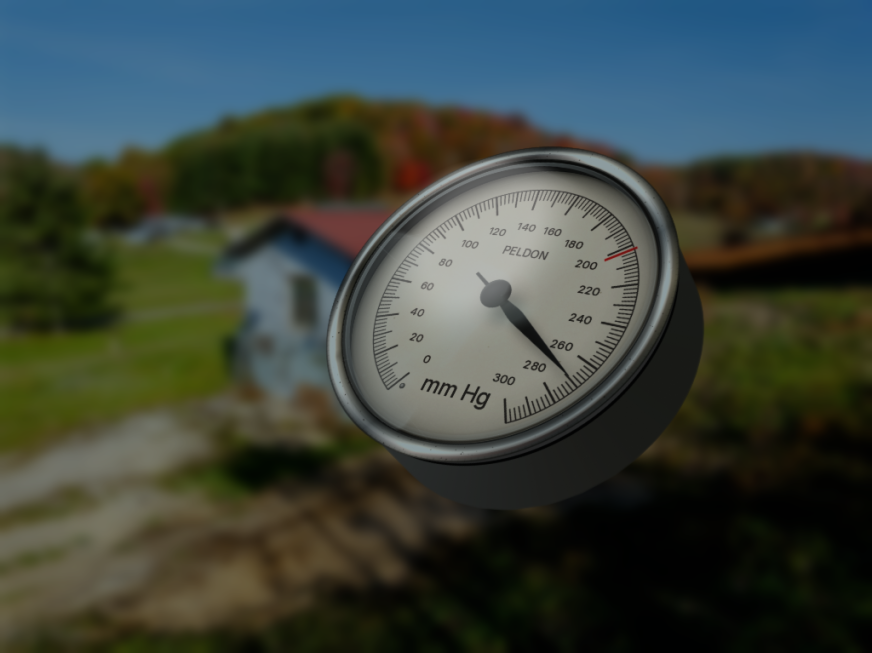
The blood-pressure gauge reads mmHg 270
